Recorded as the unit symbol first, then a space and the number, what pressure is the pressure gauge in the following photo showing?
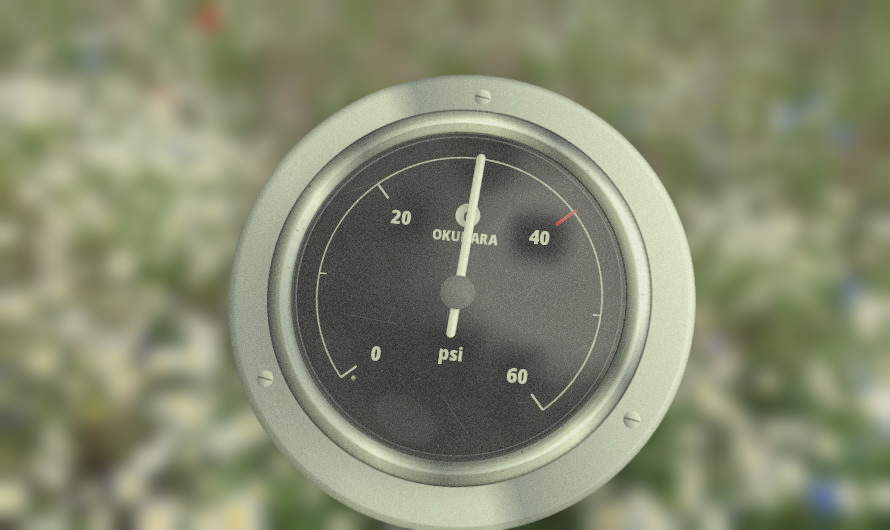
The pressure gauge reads psi 30
